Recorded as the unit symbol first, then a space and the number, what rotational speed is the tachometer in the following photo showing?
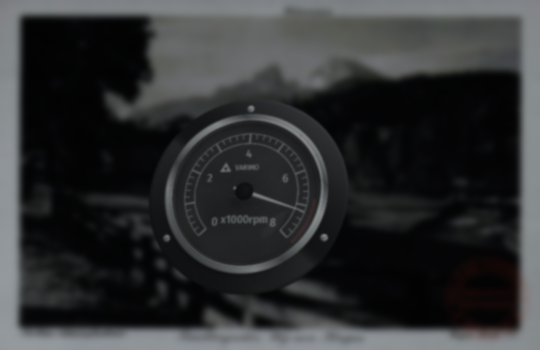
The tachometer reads rpm 7200
